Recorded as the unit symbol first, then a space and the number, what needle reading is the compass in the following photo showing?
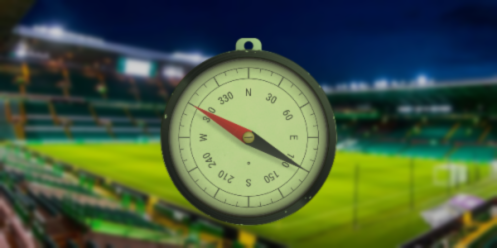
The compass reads ° 300
